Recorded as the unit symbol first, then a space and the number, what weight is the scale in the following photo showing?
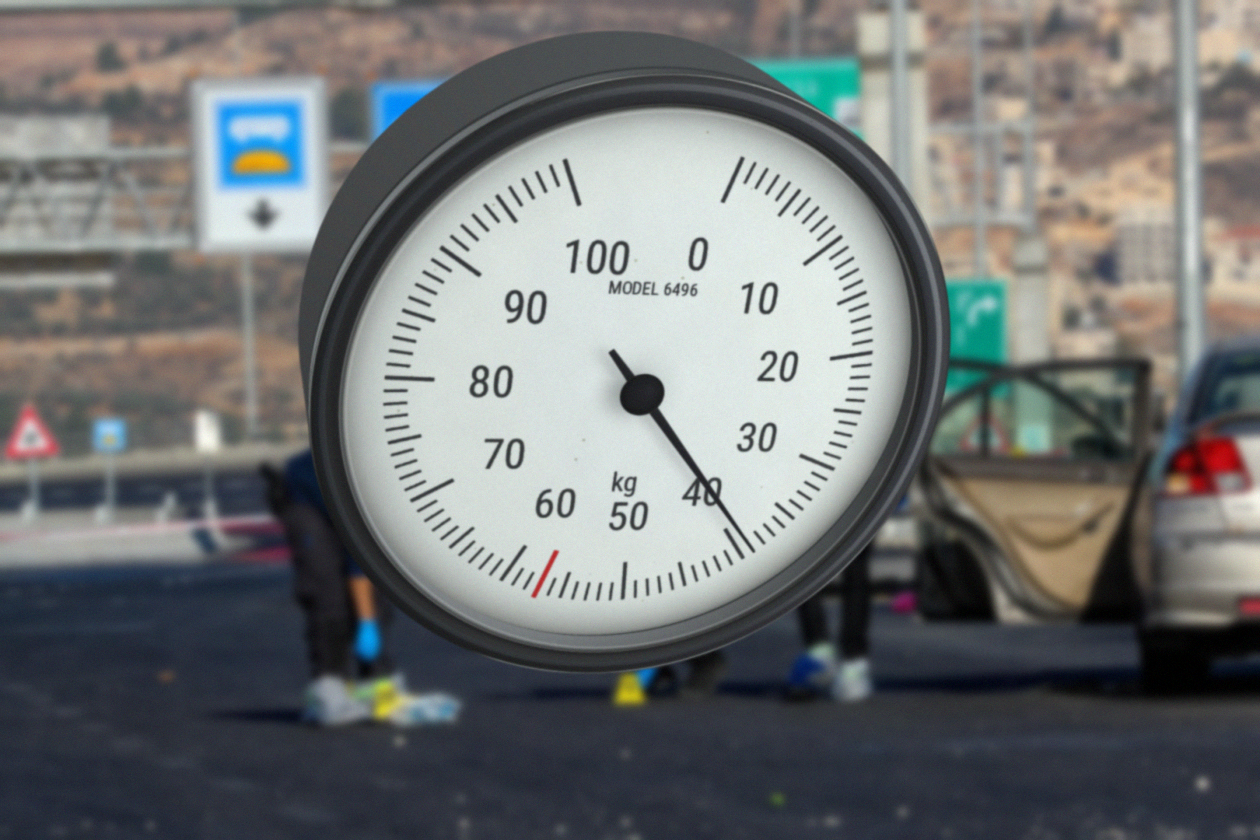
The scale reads kg 39
